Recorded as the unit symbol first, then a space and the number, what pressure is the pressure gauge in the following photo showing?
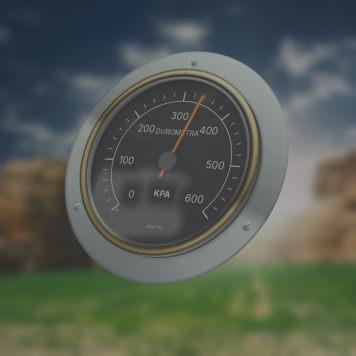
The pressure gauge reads kPa 340
